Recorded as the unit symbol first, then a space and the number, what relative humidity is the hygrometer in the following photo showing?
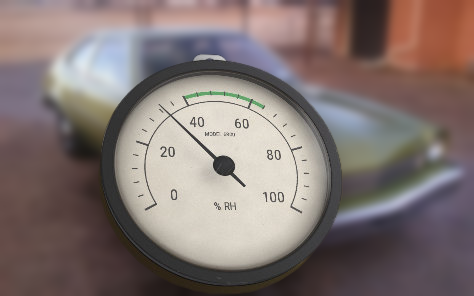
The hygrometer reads % 32
